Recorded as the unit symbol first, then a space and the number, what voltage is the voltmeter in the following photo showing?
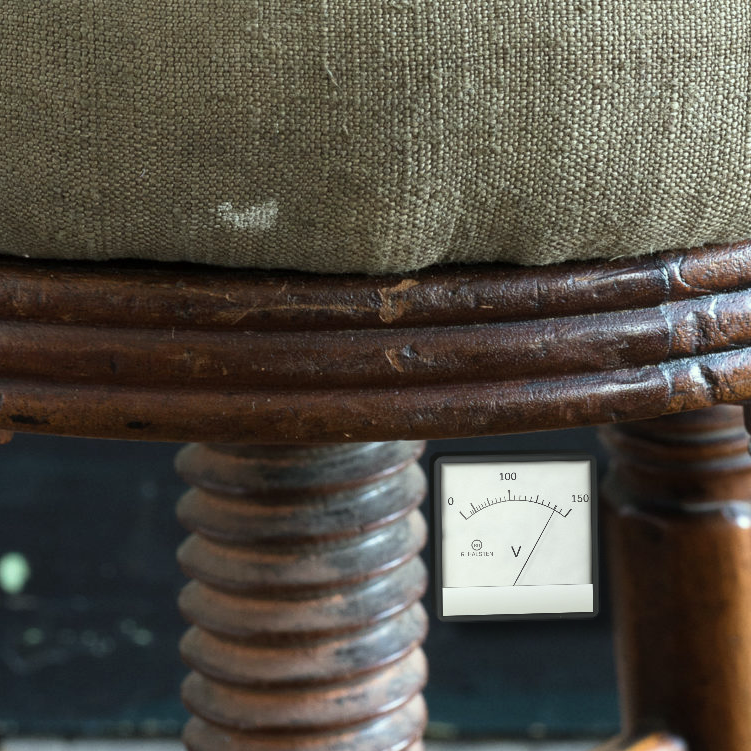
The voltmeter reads V 140
